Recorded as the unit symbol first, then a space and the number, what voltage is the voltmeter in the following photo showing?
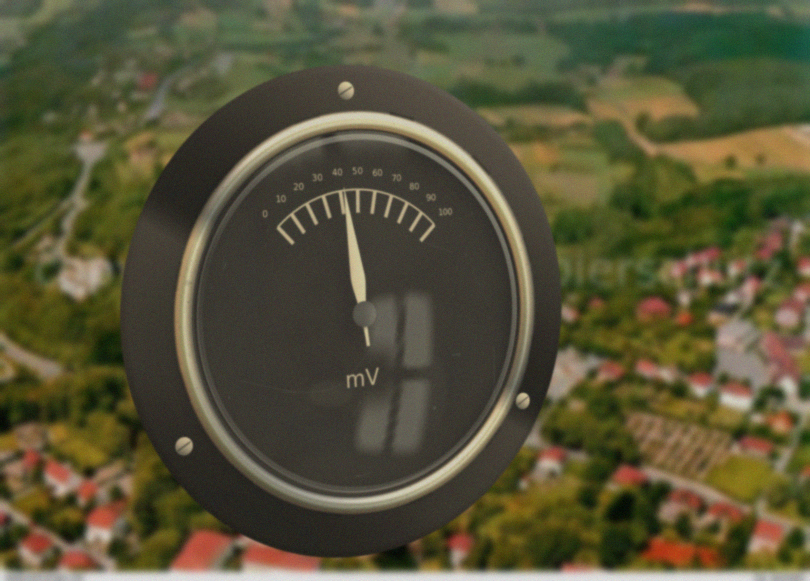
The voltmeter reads mV 40
